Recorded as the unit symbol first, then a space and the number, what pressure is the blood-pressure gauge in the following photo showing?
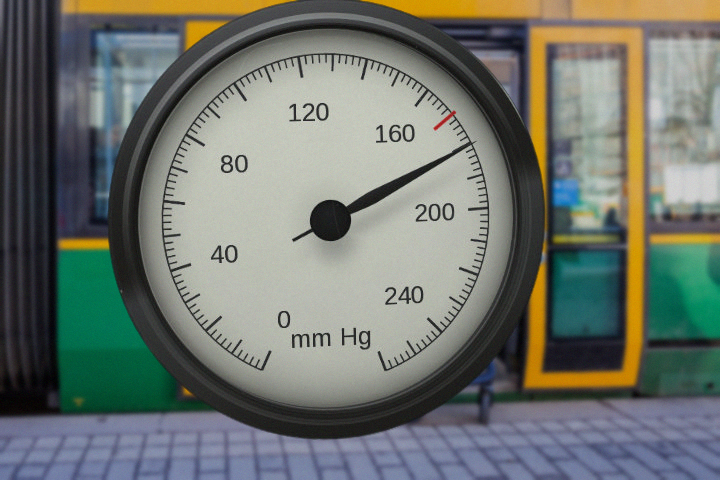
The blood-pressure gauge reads mmHg 180
